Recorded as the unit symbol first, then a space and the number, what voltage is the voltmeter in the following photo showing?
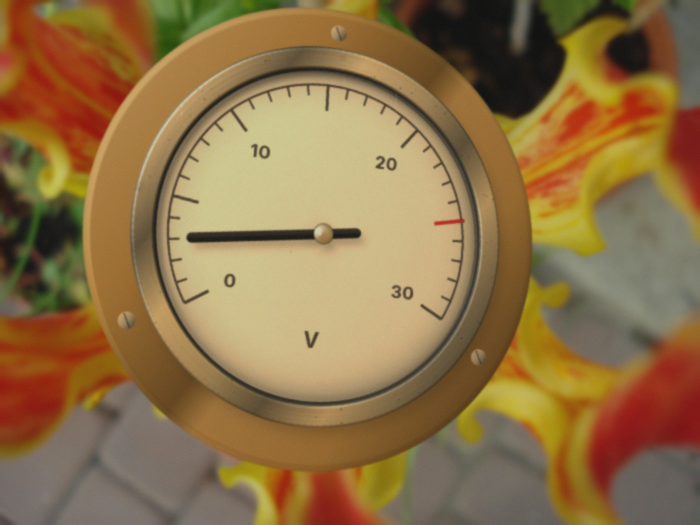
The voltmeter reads V 3
